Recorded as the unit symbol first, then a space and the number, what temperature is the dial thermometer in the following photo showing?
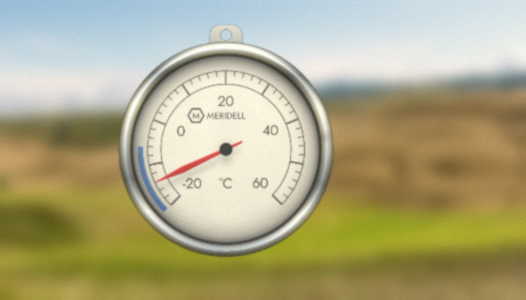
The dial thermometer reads °C -14
